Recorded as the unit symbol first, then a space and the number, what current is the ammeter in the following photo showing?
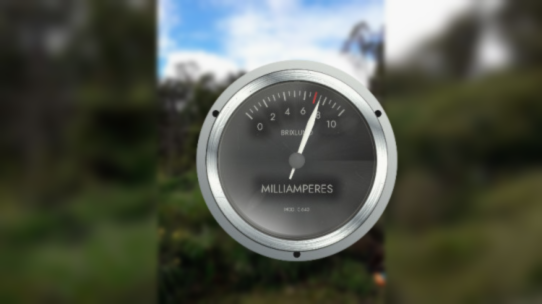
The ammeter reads mA 7.5
